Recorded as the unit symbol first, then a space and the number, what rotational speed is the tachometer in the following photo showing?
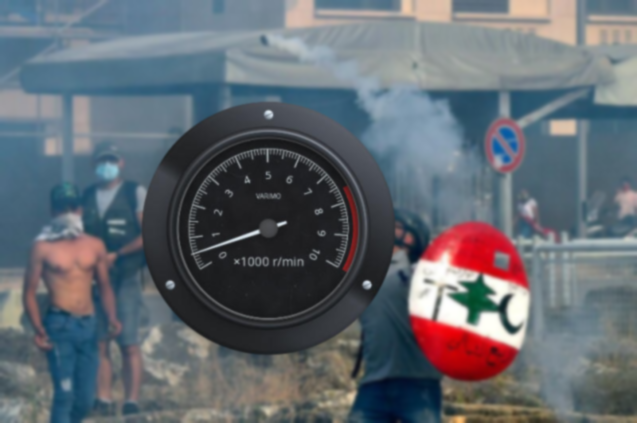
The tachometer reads rpm 500
